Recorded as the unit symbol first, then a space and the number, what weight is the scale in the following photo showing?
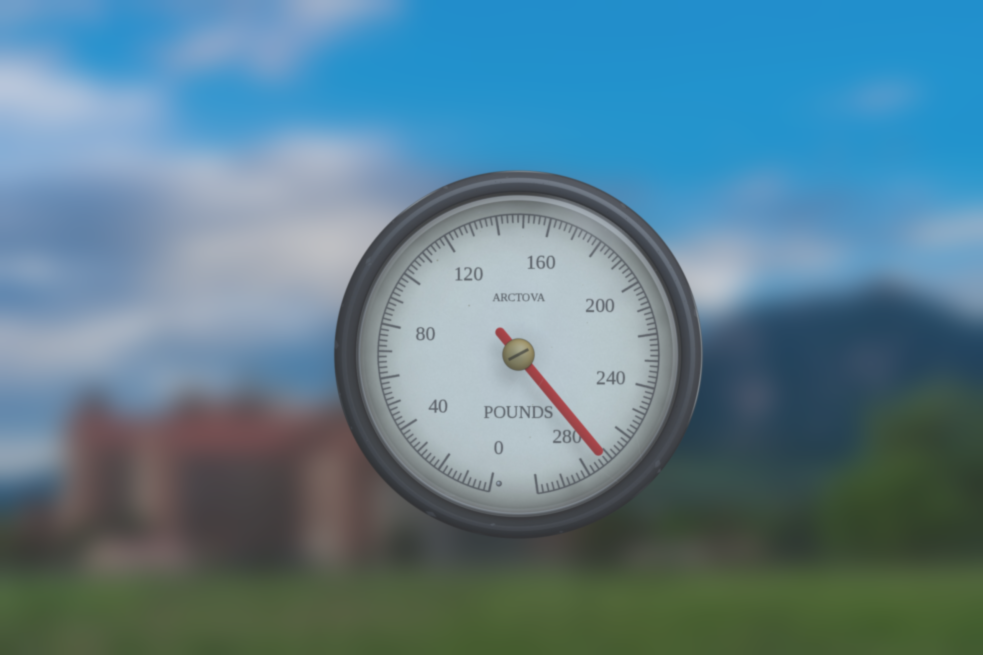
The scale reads lb 272
